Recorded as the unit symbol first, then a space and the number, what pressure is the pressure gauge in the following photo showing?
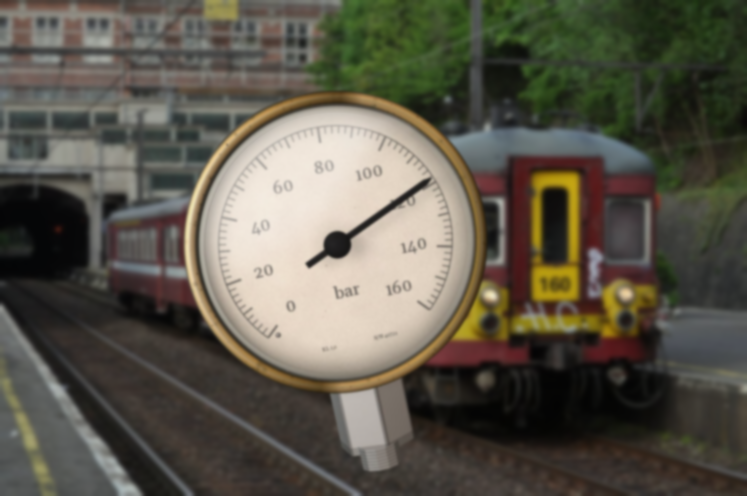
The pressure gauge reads bar 118
